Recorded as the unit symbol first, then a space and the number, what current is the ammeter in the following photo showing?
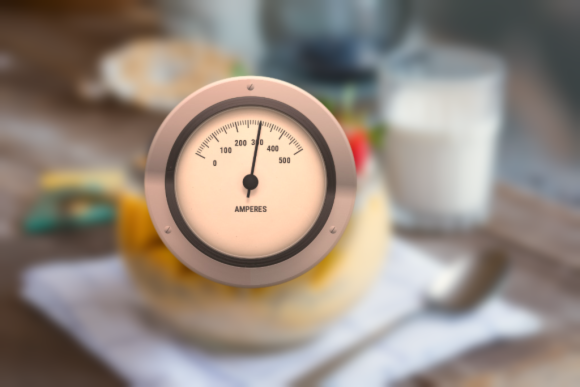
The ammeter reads A 300
